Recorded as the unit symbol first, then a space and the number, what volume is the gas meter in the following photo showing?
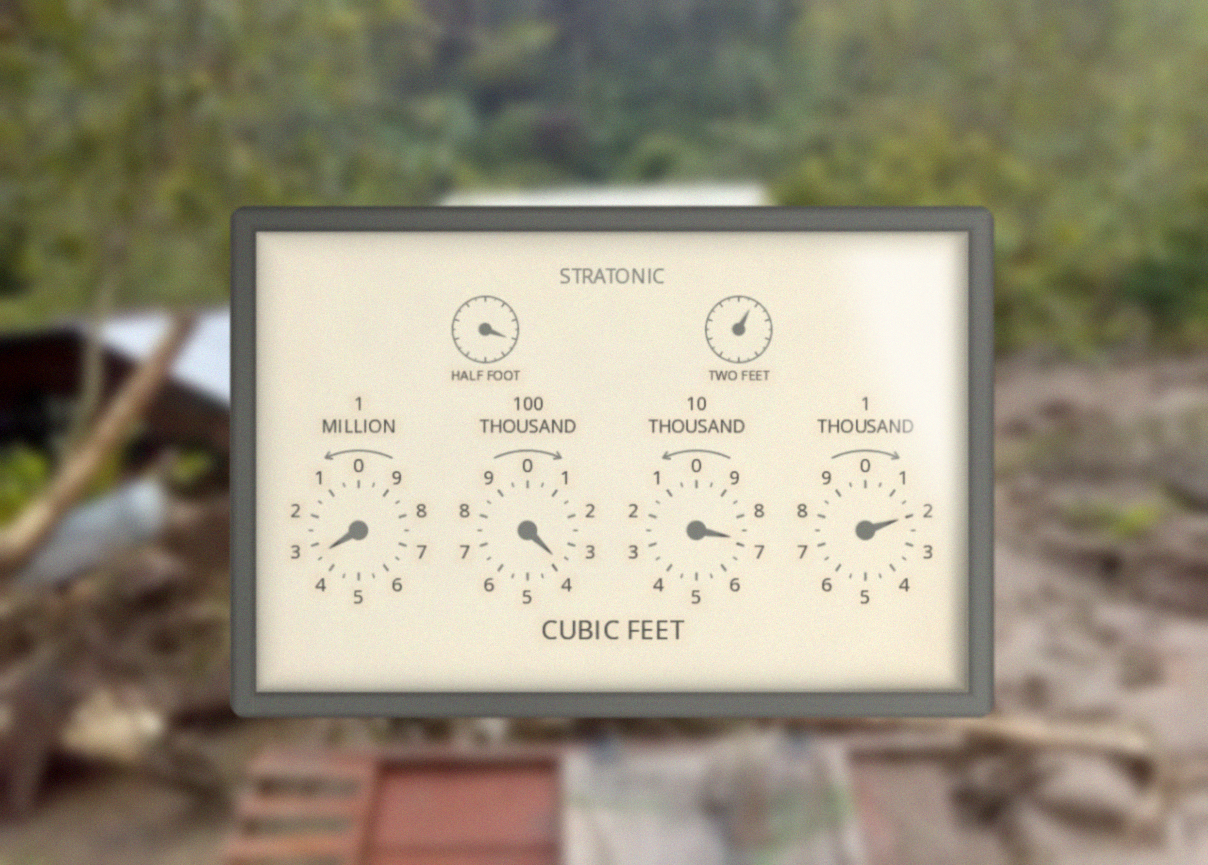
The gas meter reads ft³ 337200
